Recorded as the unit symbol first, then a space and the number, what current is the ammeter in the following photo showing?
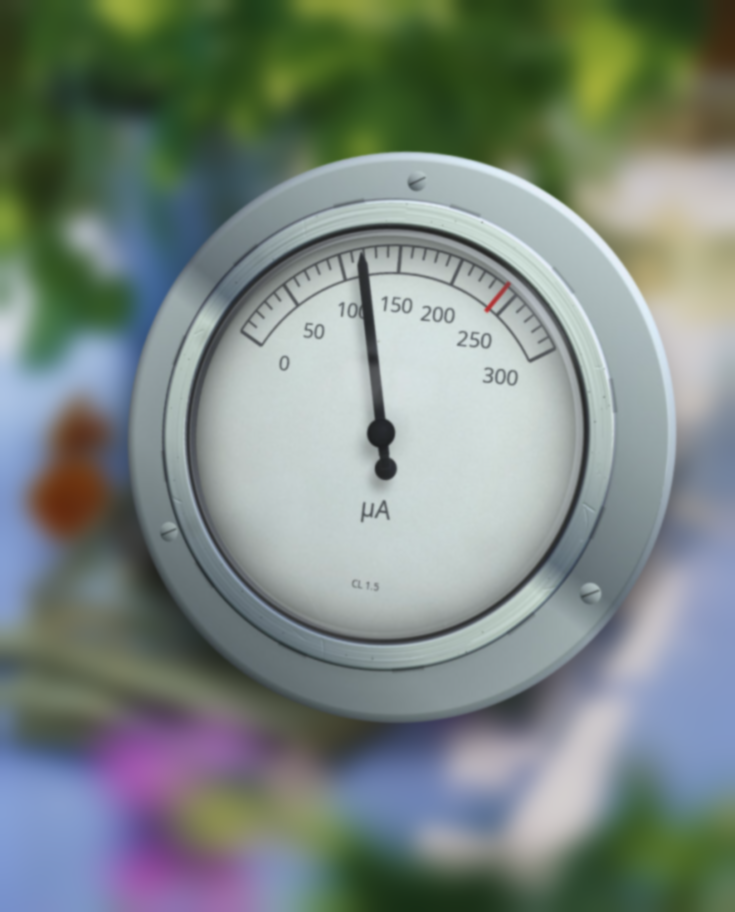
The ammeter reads µA 120
